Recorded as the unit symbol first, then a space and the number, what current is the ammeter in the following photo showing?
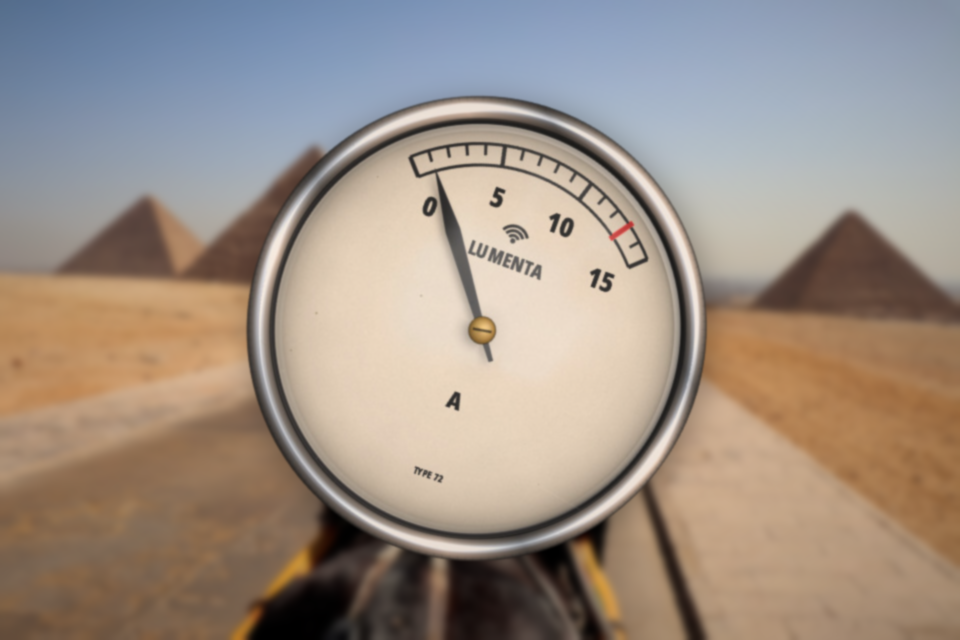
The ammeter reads A 1
